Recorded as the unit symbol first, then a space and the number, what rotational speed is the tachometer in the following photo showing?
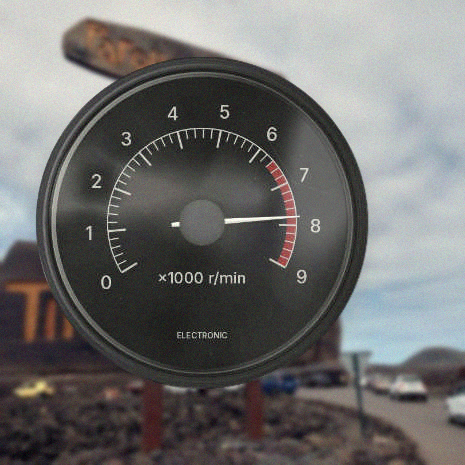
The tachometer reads rpm 7800
